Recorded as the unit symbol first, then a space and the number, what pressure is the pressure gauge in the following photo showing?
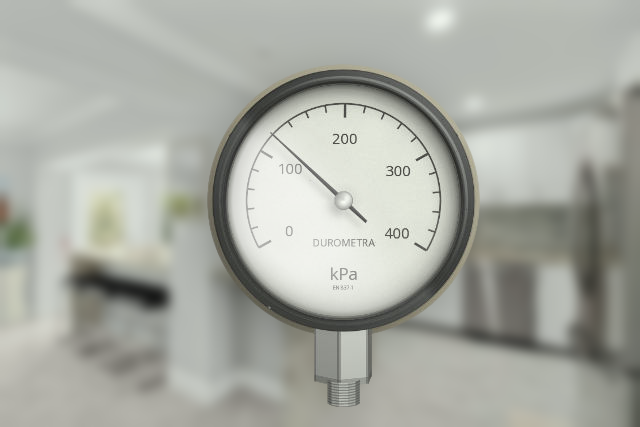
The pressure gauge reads kPa 120
